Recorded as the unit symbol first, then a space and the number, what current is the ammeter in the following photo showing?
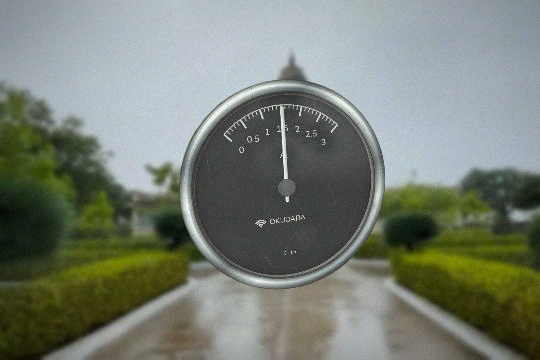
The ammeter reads A 1.5
